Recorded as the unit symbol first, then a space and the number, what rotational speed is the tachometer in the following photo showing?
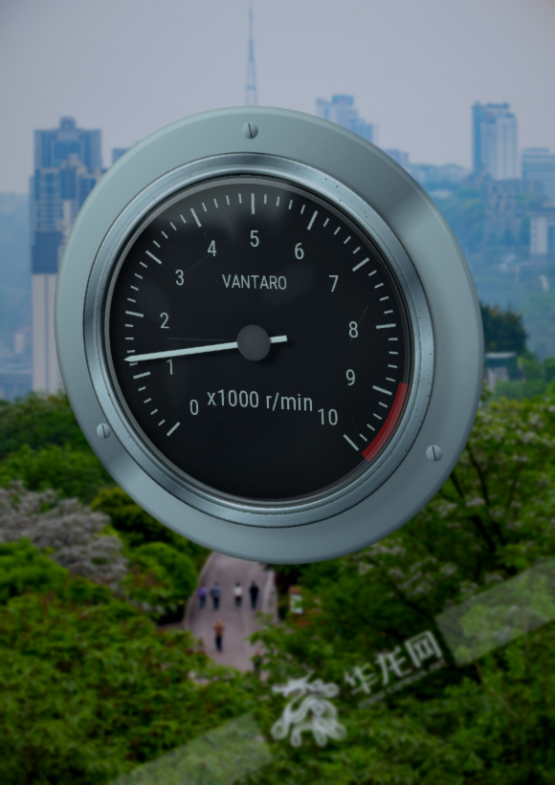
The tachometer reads rpm 1300
